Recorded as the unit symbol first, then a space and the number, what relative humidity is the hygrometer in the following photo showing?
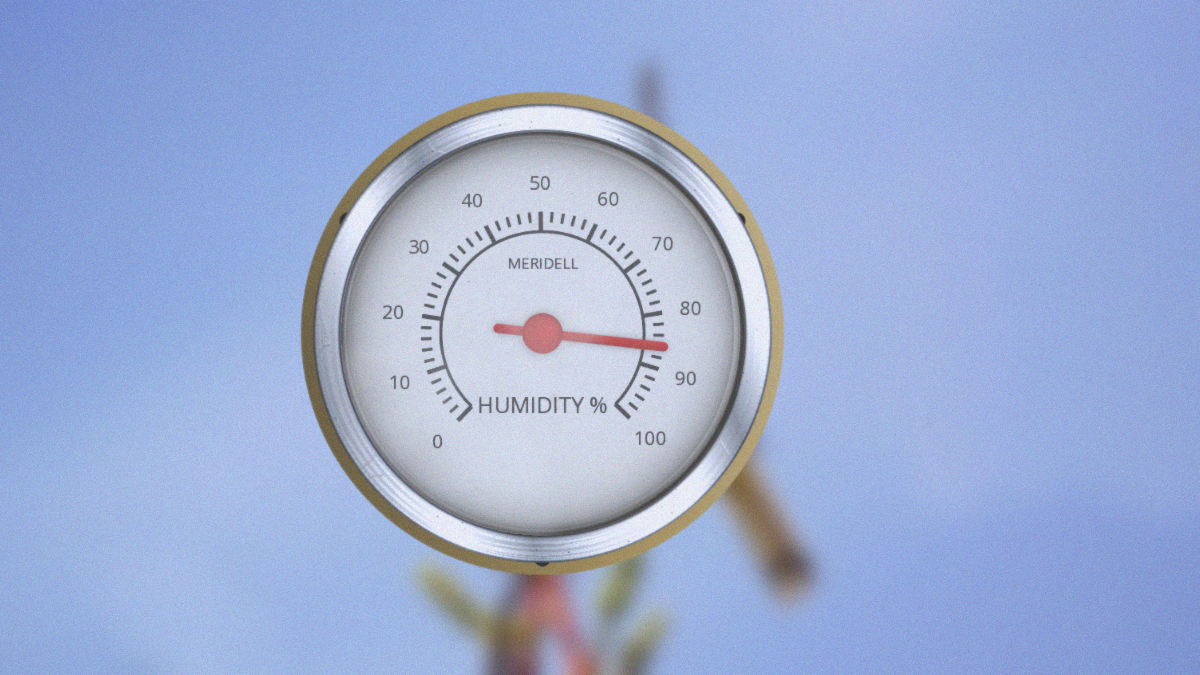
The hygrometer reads % 86
